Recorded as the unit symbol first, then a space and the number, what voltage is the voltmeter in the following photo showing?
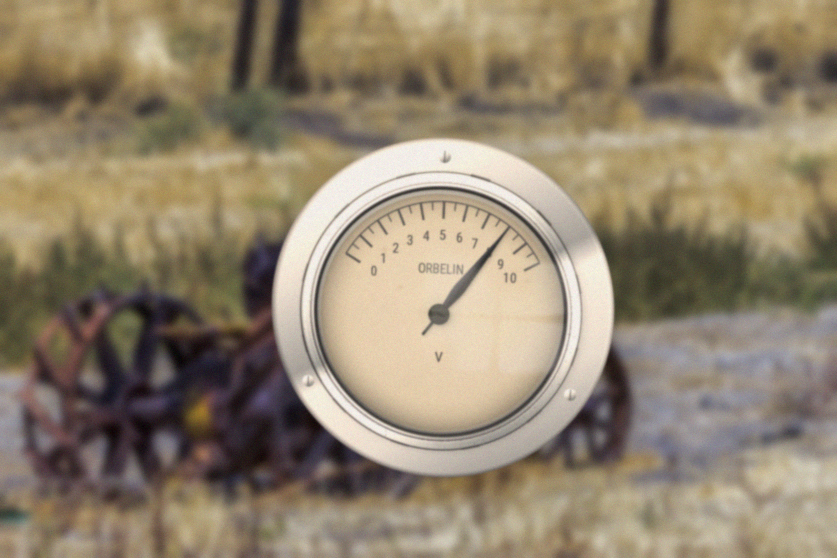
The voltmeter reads V 8
